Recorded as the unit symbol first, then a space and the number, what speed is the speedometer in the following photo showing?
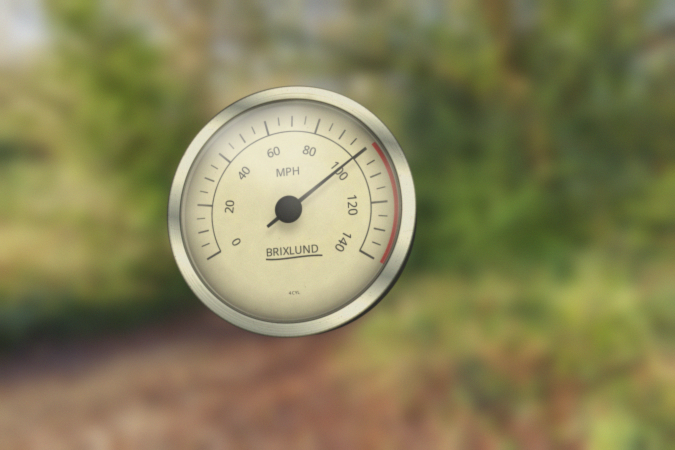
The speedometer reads mph 100
